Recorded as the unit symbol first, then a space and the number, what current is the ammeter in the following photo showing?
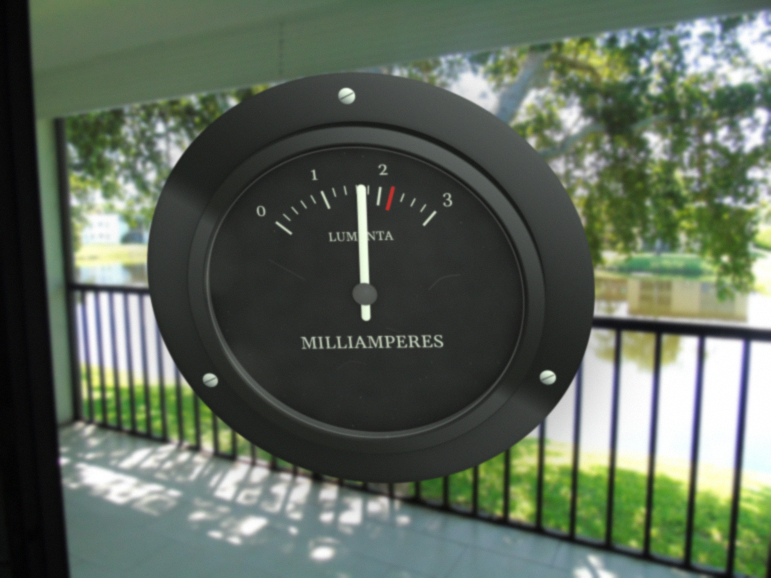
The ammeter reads mA 1.7
